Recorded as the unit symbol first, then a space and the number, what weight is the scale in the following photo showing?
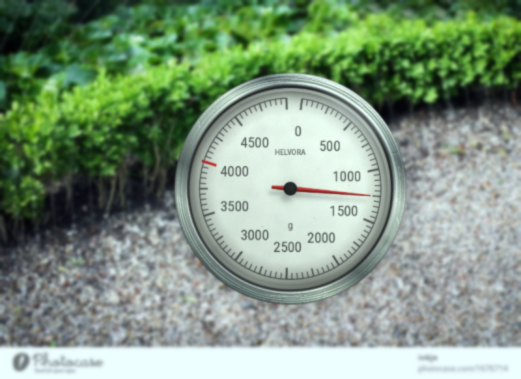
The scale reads g 1250
